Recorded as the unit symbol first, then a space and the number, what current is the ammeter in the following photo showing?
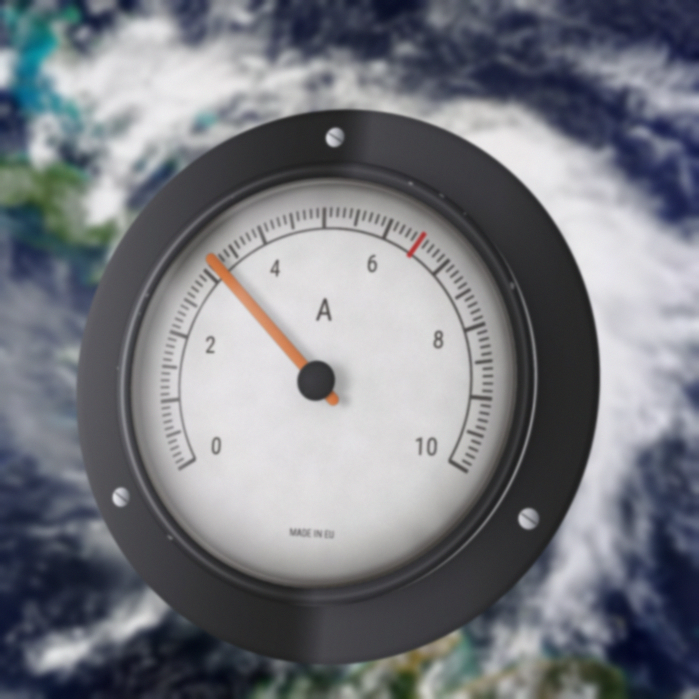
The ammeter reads A 3.2
